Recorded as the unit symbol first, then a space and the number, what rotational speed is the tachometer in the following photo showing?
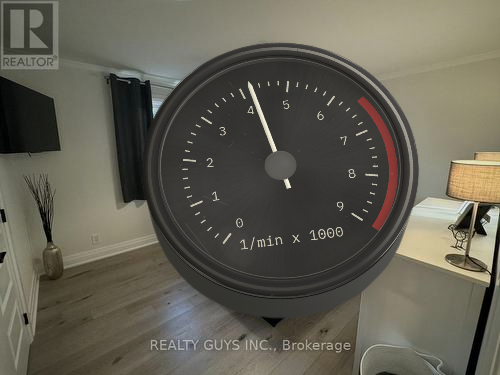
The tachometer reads rpm 4200
